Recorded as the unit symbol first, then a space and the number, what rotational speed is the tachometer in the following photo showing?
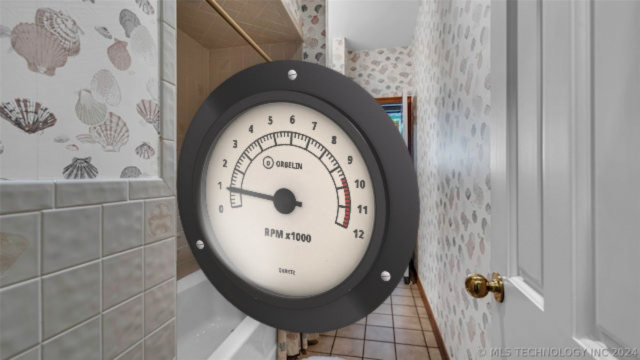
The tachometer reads rpm 1000
